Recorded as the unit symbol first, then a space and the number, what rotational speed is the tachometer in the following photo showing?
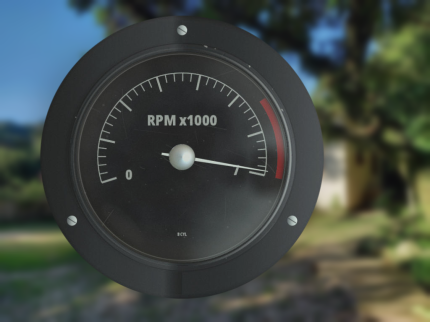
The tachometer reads rpm 6900
